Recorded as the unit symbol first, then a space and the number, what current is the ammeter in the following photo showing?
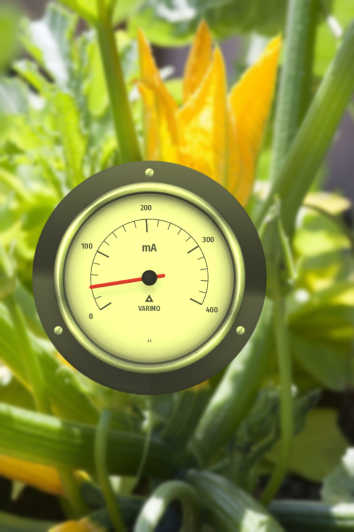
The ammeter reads mA 40
